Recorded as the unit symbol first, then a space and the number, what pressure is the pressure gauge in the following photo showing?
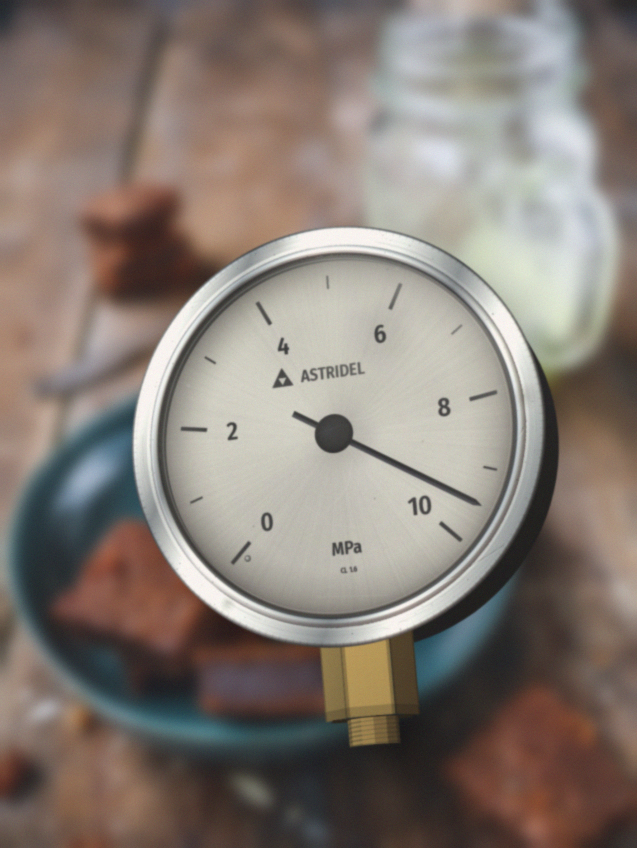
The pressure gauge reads MPa 9.5
